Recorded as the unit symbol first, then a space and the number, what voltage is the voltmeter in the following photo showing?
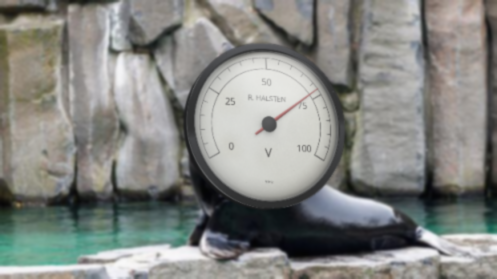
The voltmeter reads V 72.5
